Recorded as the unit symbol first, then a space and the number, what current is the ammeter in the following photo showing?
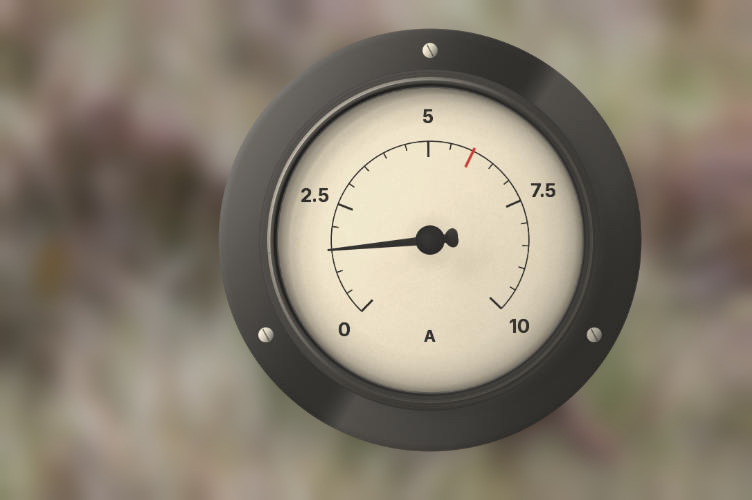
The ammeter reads A 1.5
